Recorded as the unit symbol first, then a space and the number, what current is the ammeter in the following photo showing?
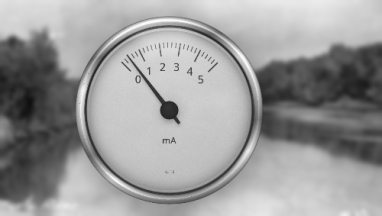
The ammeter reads mA 0.4
